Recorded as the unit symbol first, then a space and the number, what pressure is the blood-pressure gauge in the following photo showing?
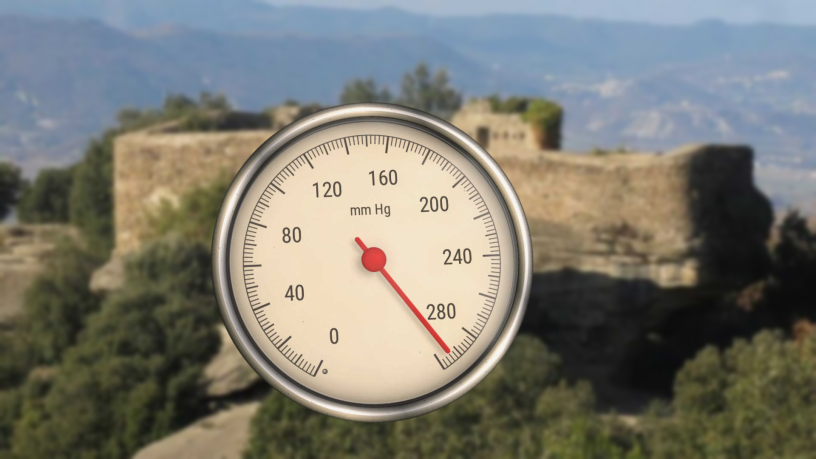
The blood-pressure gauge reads mmHg 294
